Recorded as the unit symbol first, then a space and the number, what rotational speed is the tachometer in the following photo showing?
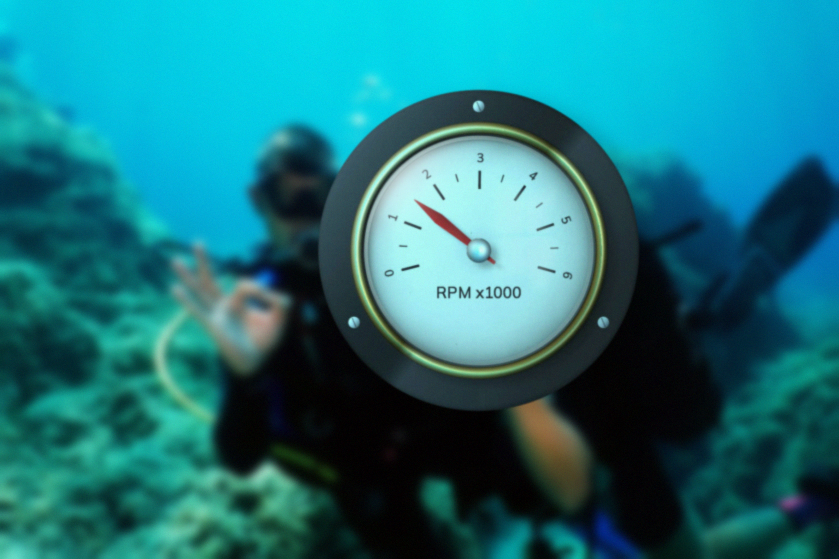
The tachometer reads rpm 1500
